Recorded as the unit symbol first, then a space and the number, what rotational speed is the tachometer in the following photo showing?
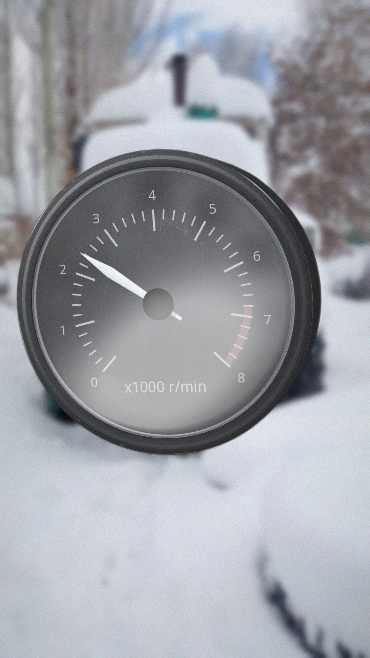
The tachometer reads rpm 2400
